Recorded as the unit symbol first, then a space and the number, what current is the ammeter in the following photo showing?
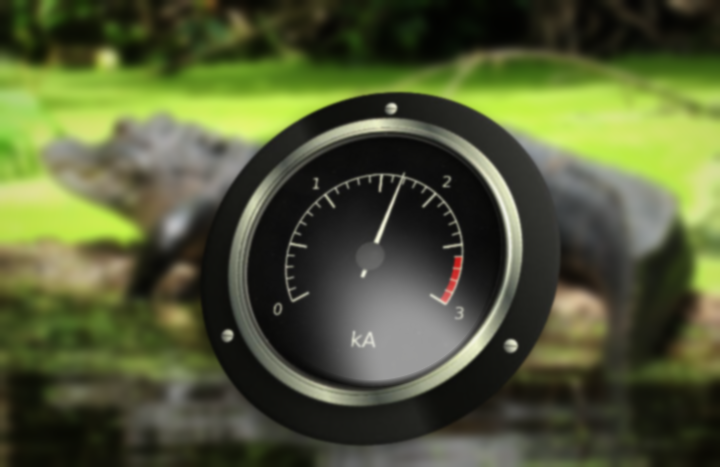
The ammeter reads kA 1.7
